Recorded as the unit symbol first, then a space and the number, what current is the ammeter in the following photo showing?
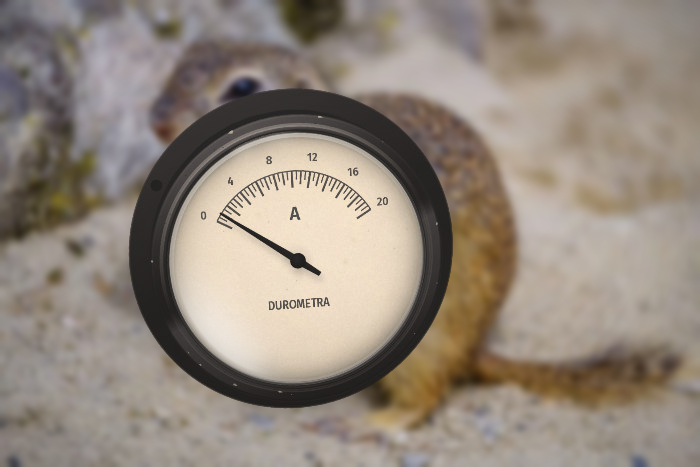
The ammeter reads A 1
